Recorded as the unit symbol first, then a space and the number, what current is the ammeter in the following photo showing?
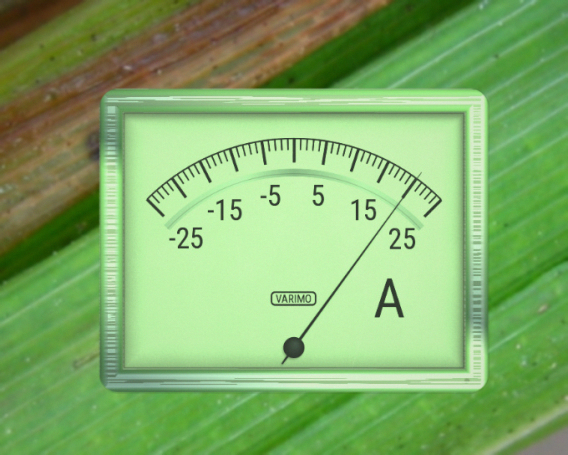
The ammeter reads A 20
